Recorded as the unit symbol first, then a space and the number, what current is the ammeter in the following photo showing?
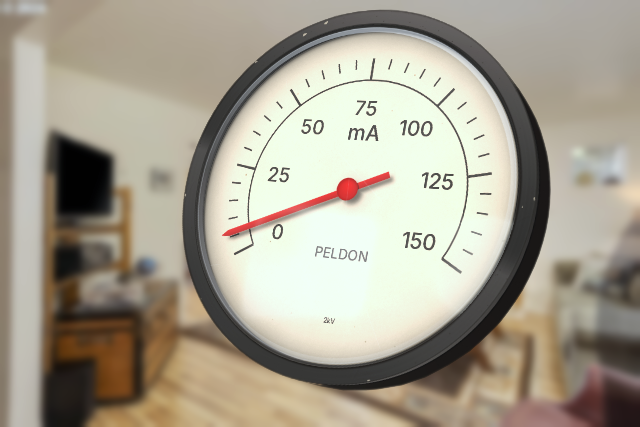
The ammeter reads mA 5
